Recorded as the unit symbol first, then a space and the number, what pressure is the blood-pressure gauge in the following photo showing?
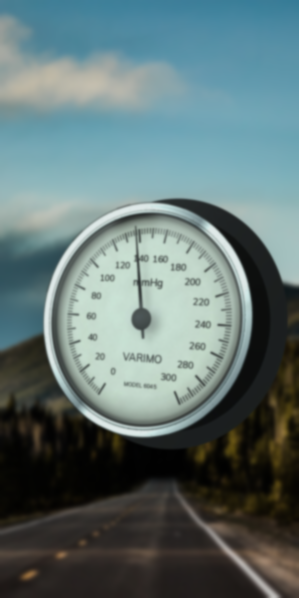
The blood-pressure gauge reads mmHg 140
